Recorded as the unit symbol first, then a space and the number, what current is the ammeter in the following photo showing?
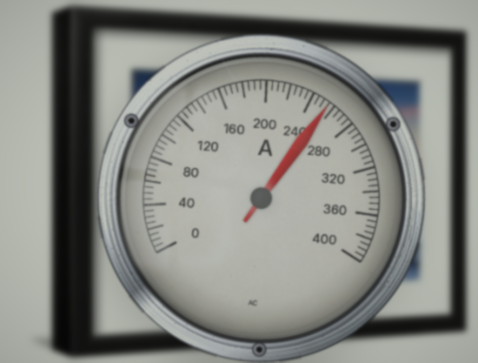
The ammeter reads A 255
